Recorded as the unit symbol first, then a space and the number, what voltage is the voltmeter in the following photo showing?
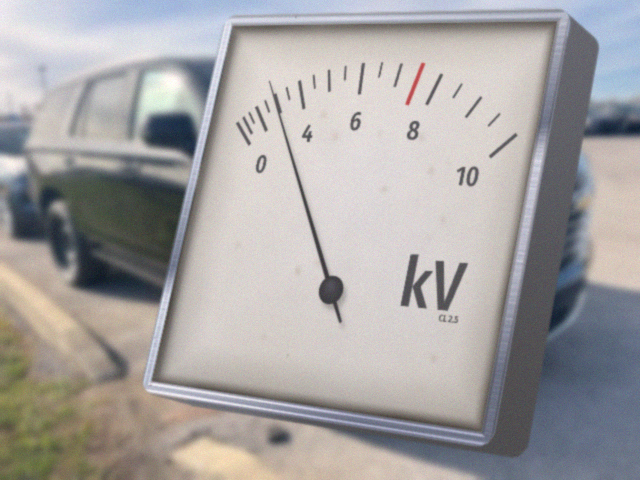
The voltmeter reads kV 3
